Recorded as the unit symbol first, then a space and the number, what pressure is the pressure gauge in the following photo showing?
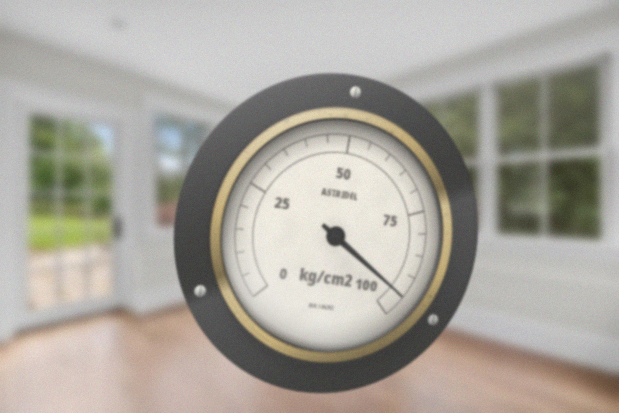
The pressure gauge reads kg/cm² 95
